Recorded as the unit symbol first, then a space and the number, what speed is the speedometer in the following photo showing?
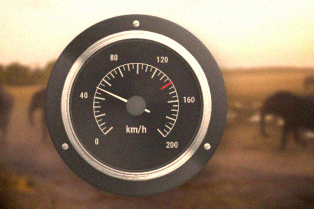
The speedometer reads km/h 50
